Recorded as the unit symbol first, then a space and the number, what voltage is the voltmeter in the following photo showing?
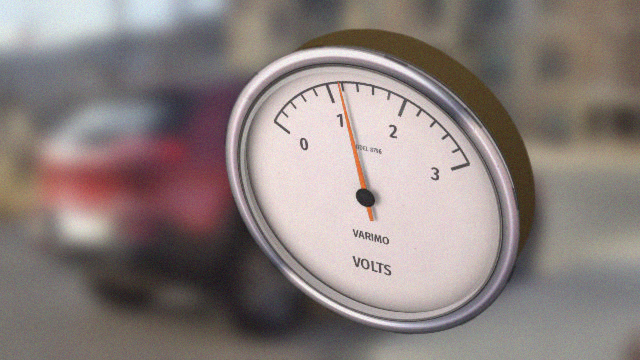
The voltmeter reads V 1.2
